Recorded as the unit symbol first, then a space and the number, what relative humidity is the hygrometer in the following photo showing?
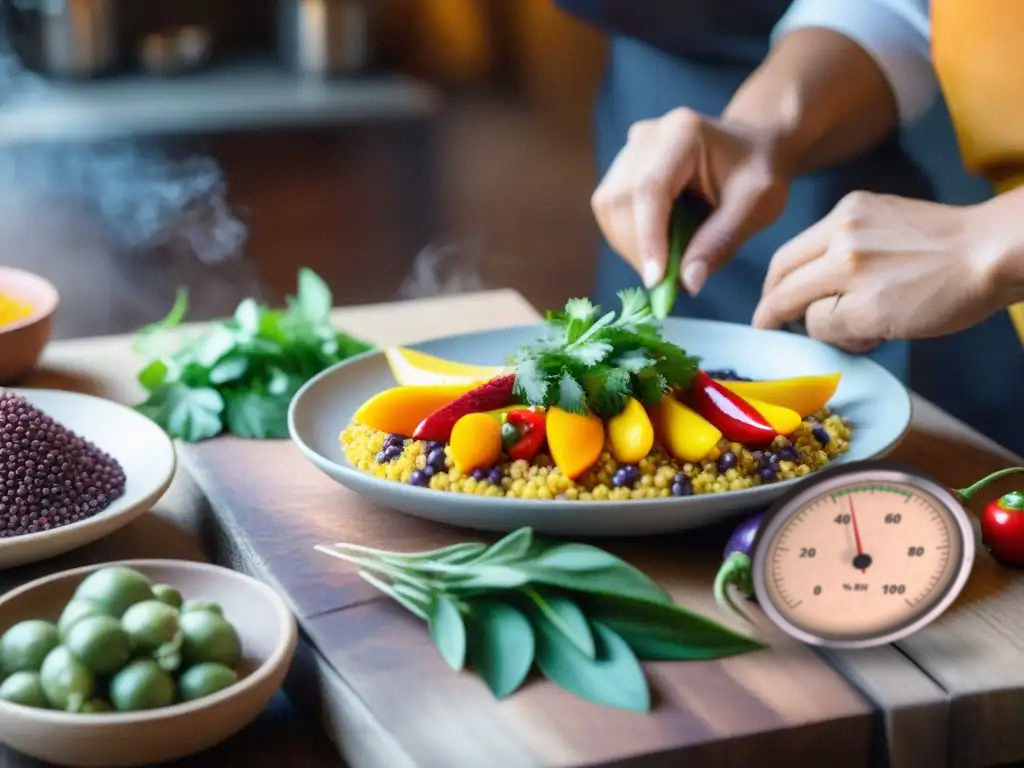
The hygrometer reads % 44
